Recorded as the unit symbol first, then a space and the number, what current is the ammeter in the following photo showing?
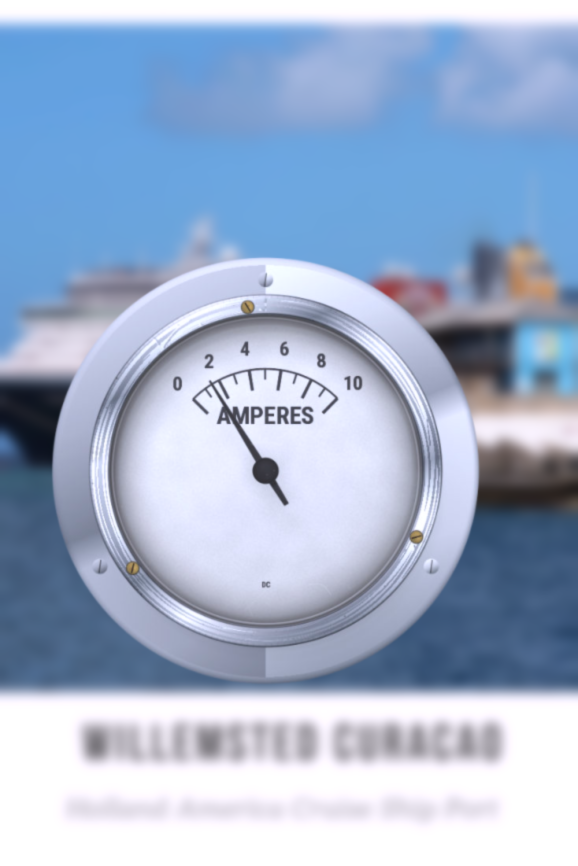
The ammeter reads A 1.5
